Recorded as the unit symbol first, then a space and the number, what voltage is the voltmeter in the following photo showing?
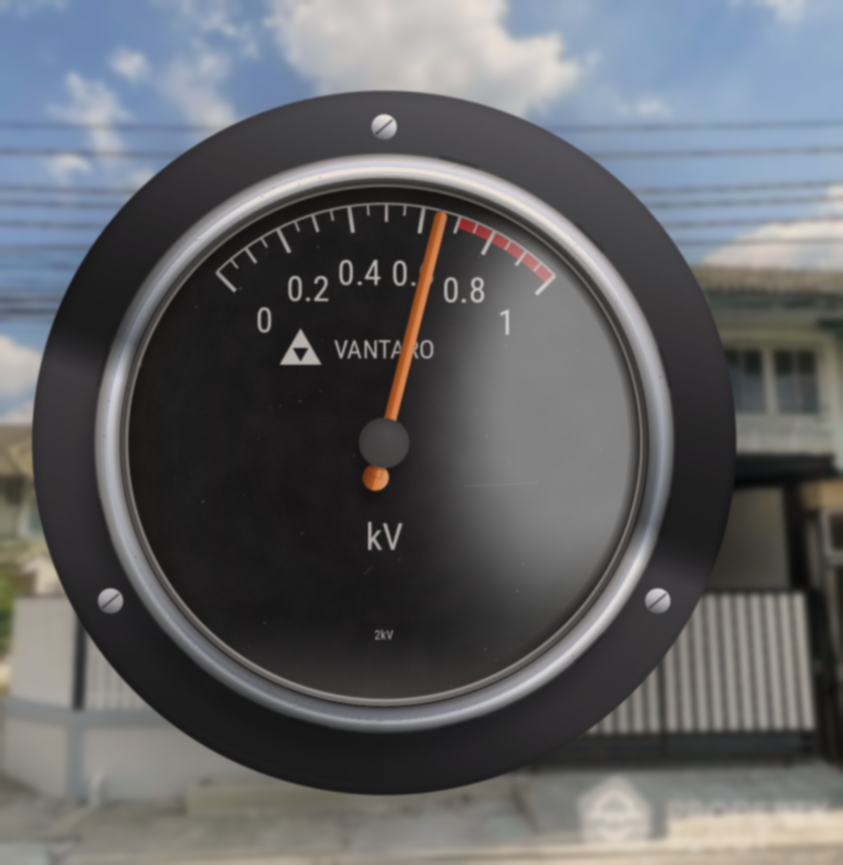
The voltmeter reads kV 0.65
